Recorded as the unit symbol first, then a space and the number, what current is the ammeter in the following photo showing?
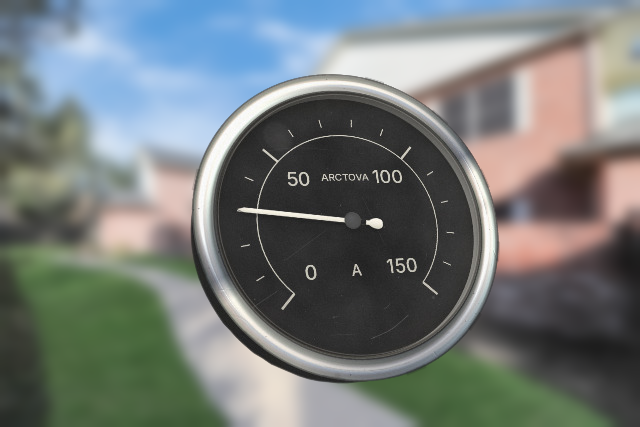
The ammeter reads A 30
